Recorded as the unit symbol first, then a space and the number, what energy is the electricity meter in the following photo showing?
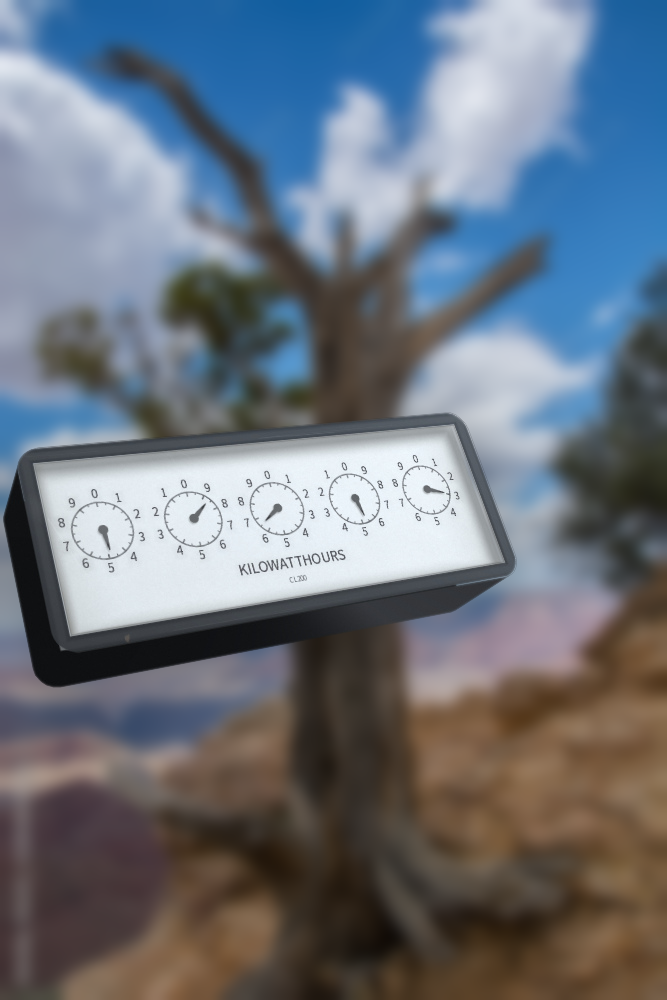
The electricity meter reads kWh 48653
